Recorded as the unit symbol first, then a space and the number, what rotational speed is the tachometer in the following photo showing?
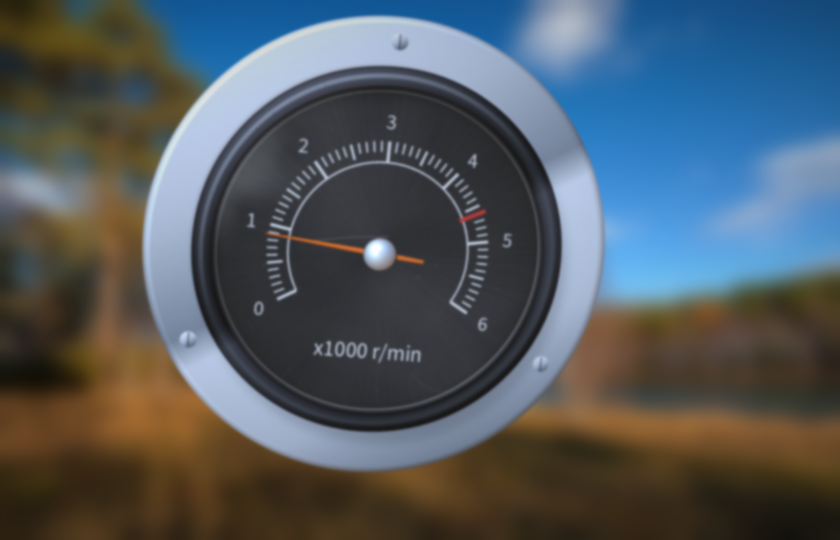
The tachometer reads rpm 900
